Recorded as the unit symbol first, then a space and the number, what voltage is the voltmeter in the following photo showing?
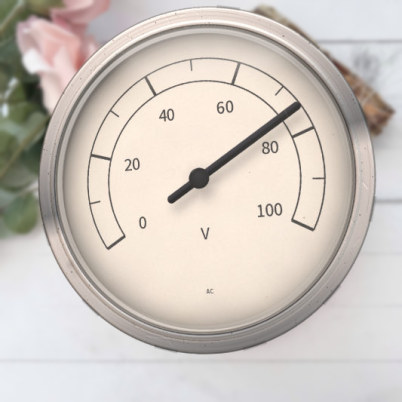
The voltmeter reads V 75
